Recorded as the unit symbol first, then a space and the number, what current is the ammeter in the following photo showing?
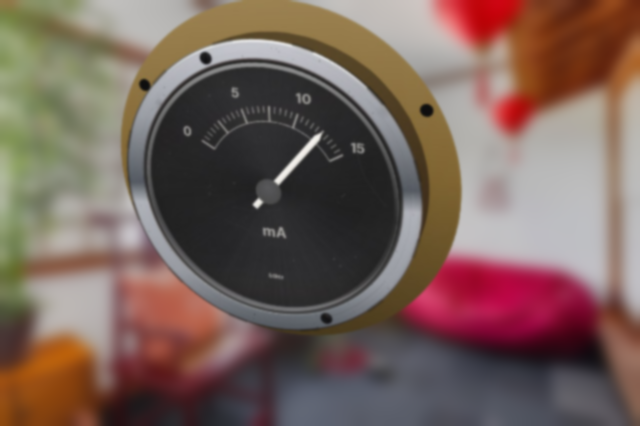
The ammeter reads mA 12.5
